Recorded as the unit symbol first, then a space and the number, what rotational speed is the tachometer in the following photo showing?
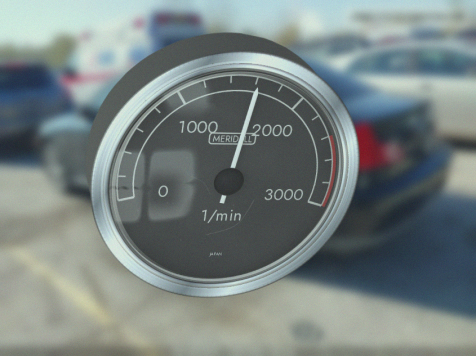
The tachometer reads rpm 1600
